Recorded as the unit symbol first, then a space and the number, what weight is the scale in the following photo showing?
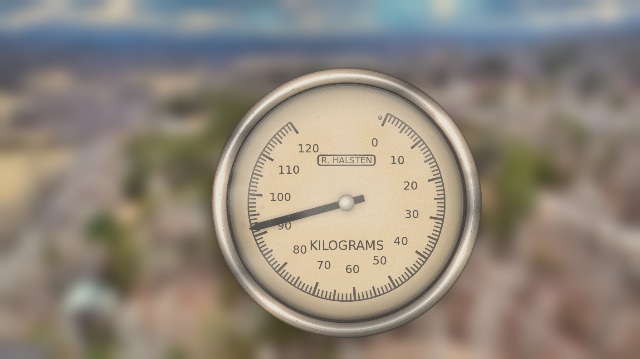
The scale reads kg 92
